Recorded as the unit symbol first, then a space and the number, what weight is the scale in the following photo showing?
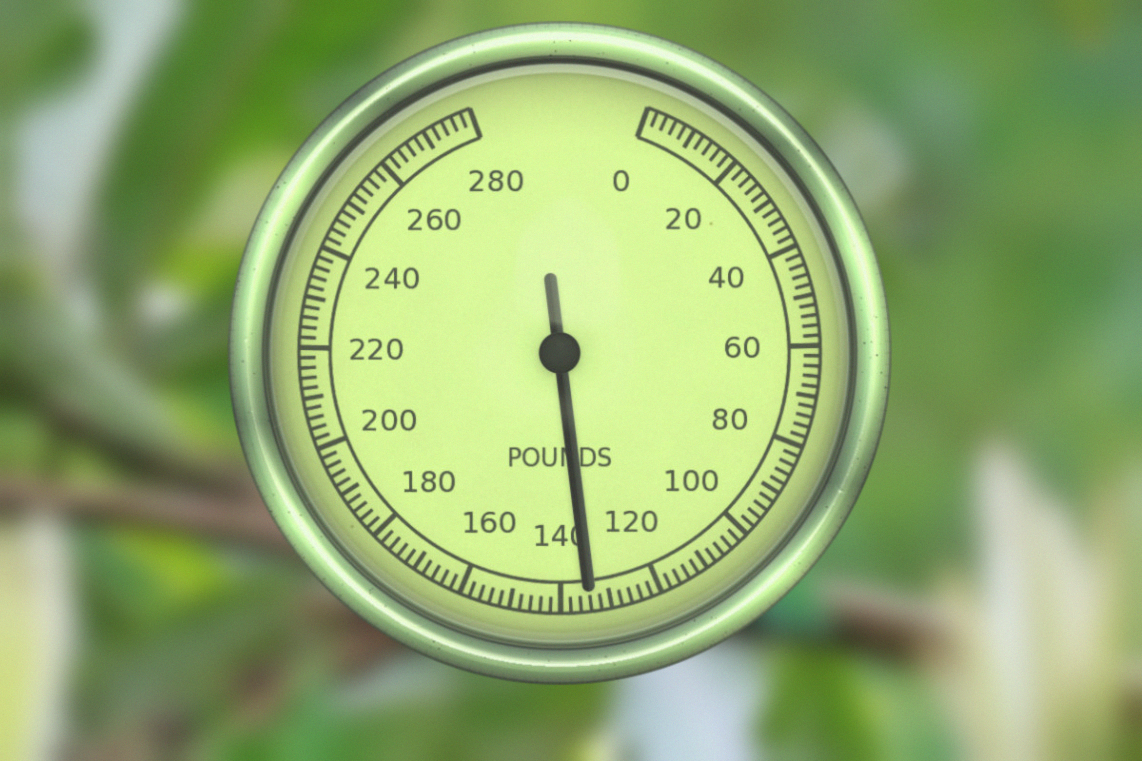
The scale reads lb 134
